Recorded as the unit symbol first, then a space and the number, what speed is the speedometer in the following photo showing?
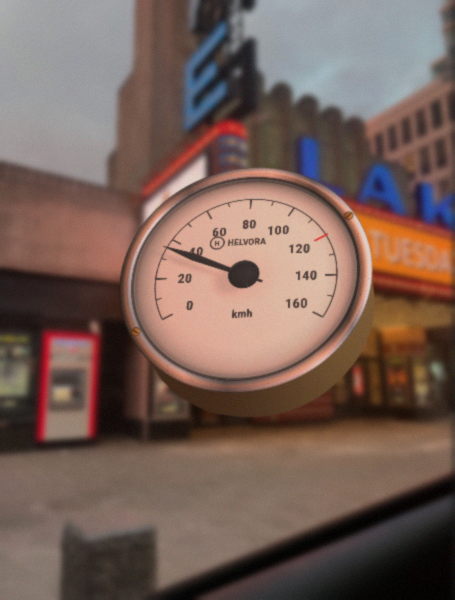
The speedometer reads km/h 35
